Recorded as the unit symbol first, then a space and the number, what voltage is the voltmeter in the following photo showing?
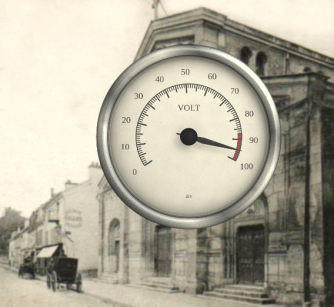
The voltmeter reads V 95
